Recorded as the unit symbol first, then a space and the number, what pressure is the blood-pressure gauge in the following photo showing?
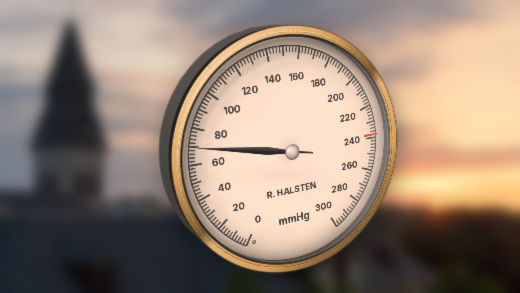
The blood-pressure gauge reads mmHg 70
